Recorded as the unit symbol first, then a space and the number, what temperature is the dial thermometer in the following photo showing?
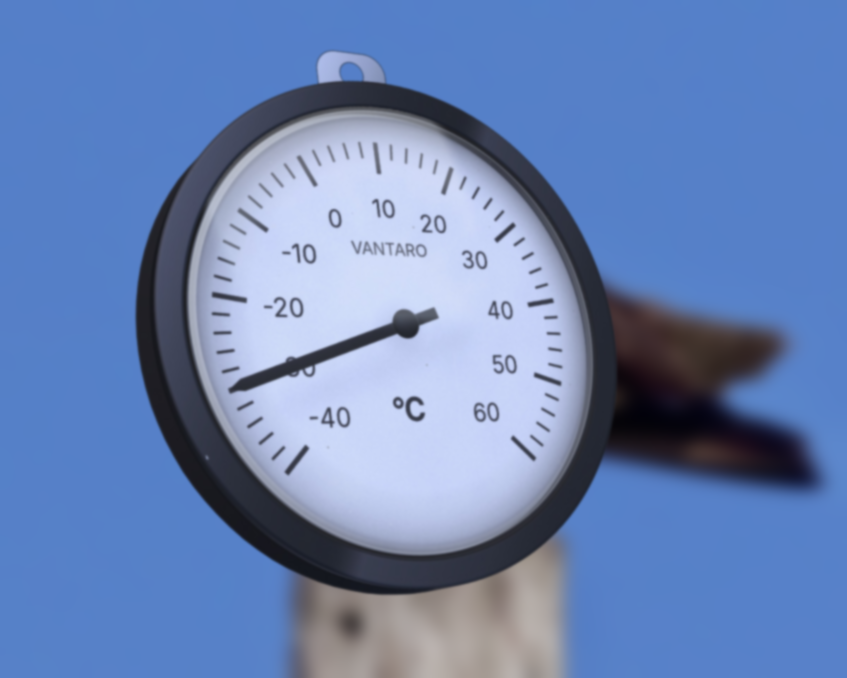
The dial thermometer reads °C -30
